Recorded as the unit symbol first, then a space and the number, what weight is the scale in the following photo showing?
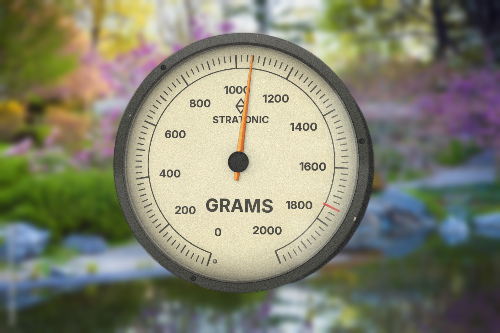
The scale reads g 1060
